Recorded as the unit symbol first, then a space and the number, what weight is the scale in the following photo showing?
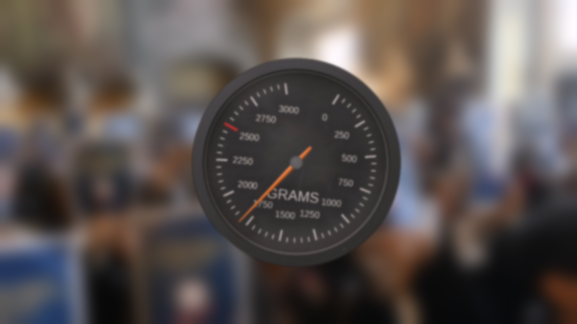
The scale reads g 1800
